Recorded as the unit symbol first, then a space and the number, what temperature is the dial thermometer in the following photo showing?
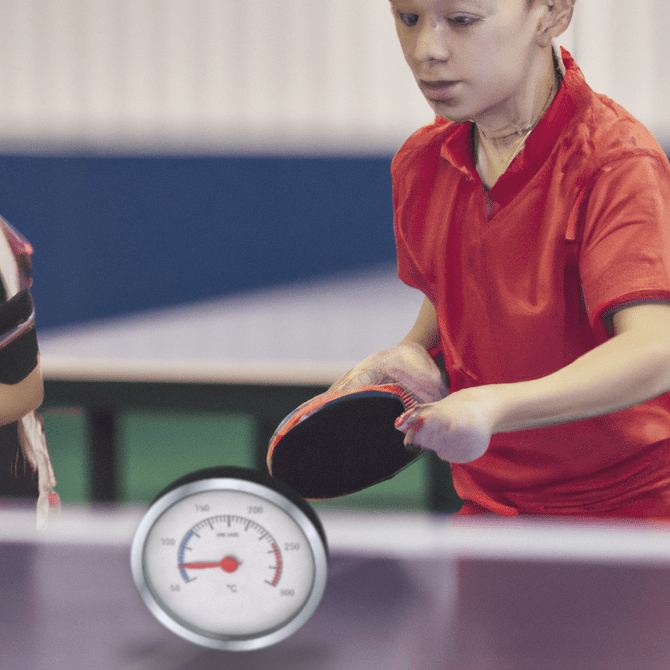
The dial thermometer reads °C 75
